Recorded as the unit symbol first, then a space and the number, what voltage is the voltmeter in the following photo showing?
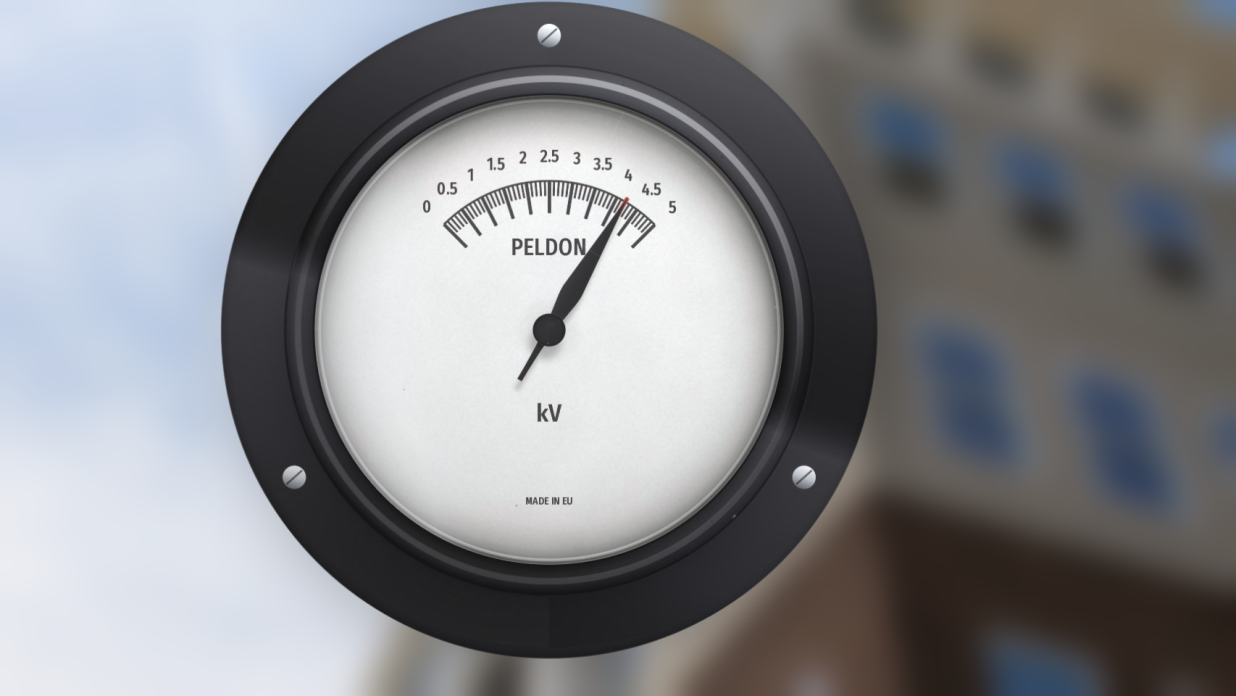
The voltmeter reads kV 4.2
